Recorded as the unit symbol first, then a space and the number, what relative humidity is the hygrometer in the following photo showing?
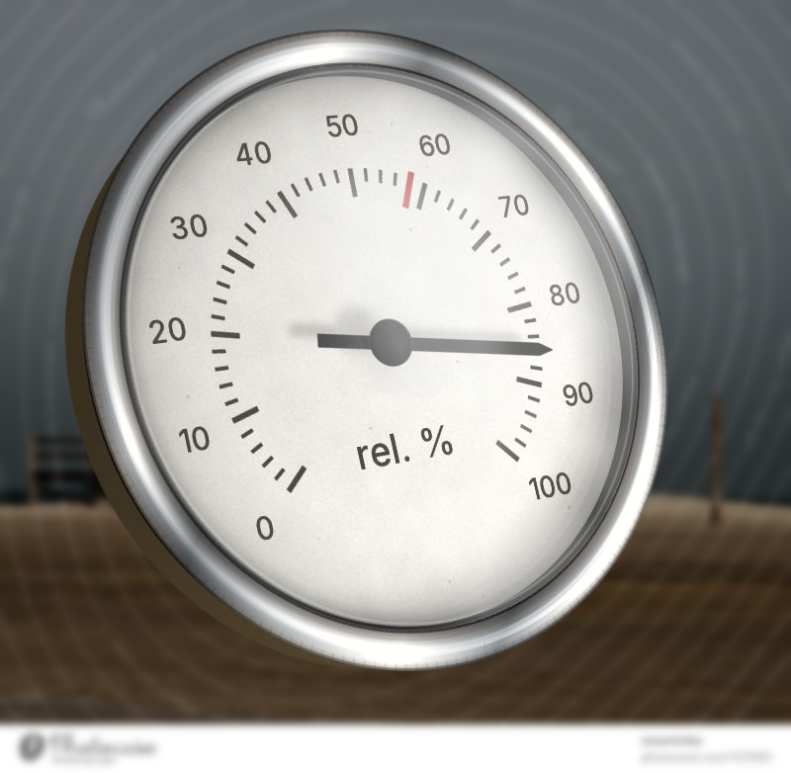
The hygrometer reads % 86
